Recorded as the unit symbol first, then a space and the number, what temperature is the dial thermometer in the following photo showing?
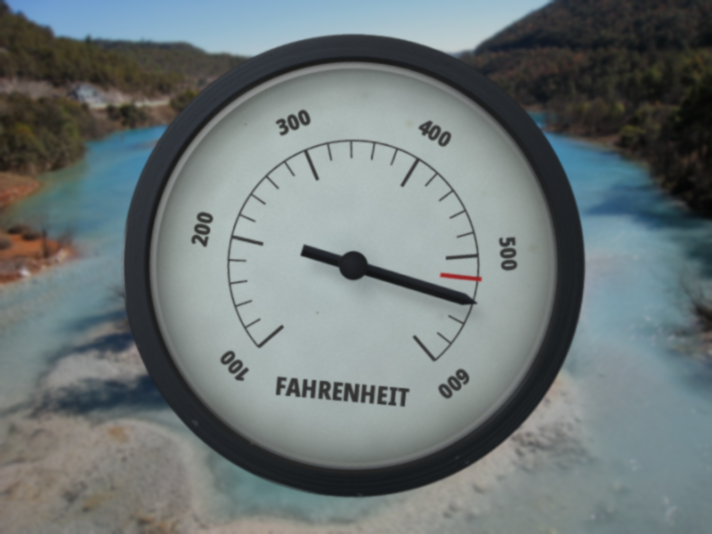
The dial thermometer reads °F 540
